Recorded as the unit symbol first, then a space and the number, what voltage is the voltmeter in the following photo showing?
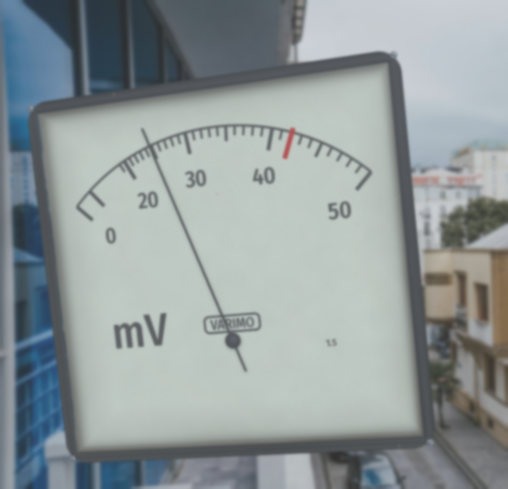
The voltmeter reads mV 25
